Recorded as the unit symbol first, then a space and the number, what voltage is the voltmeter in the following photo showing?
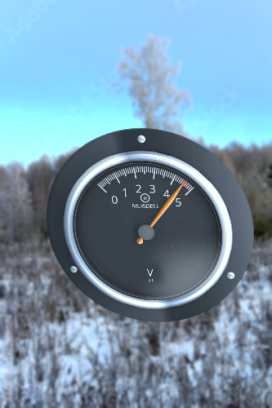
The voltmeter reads V 4.5
